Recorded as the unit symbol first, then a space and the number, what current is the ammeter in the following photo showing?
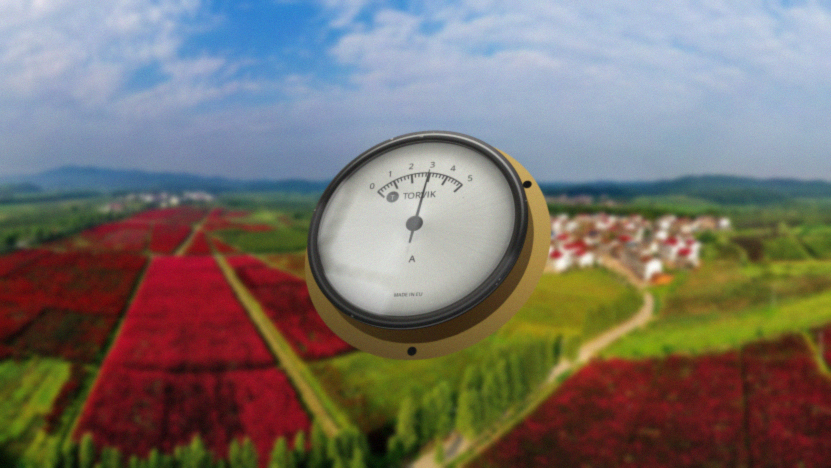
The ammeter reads A 3
